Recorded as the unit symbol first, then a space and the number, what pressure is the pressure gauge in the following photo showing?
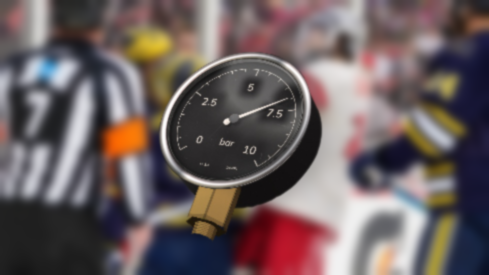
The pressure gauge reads bar 7
